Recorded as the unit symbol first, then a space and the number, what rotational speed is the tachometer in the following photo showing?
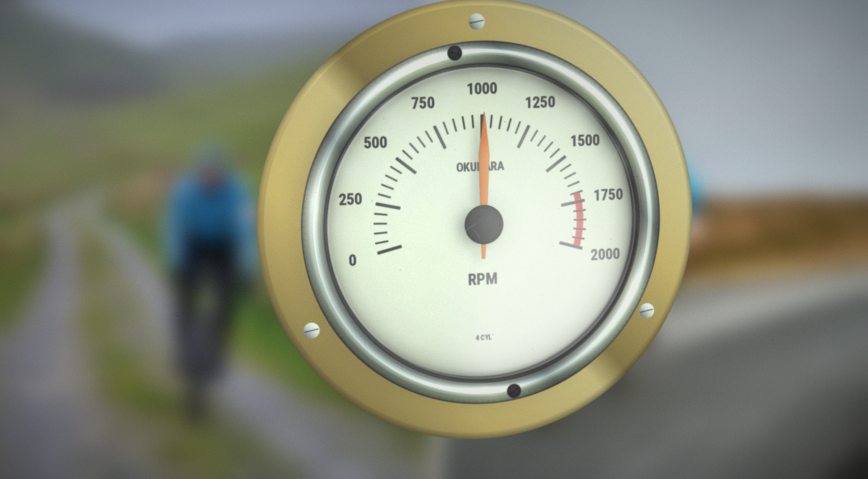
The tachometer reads rpm 1000
